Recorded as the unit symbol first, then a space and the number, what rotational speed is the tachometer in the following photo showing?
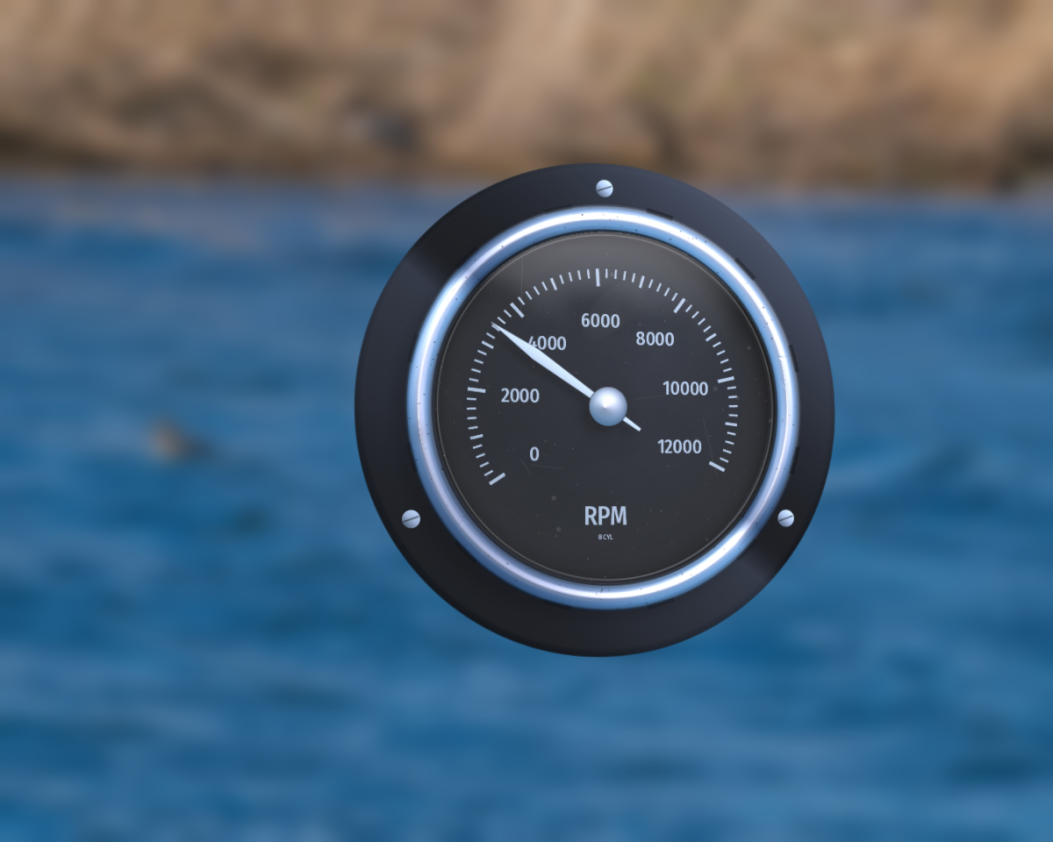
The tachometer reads rpm 3400
